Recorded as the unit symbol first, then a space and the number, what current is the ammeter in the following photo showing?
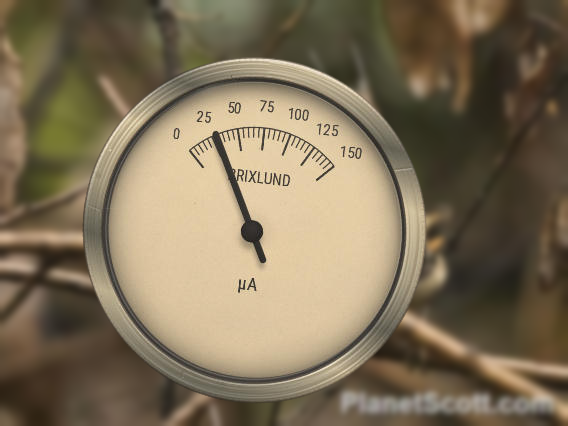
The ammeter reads µA 30
